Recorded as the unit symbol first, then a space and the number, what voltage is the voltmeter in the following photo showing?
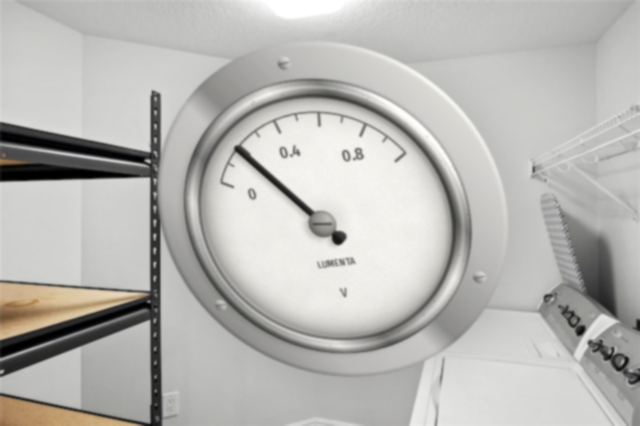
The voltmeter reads V 0.2
